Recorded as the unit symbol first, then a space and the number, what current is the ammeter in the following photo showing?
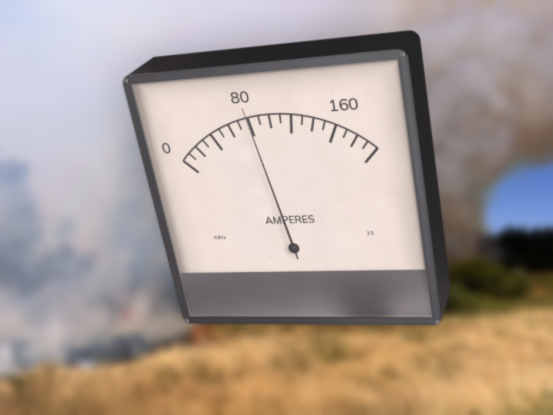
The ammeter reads A 80
